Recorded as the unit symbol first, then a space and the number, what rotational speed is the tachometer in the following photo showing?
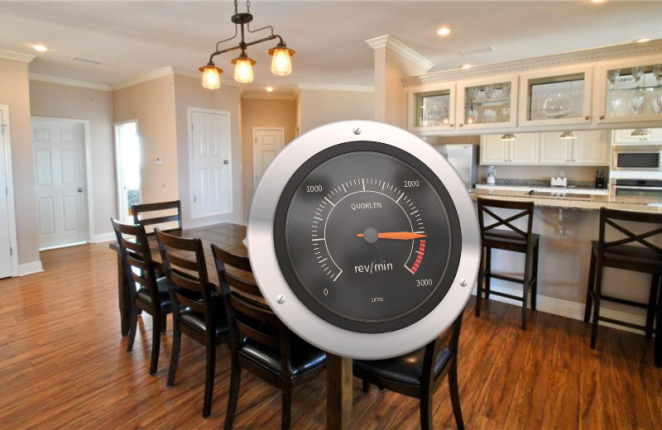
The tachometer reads rpm 2550
